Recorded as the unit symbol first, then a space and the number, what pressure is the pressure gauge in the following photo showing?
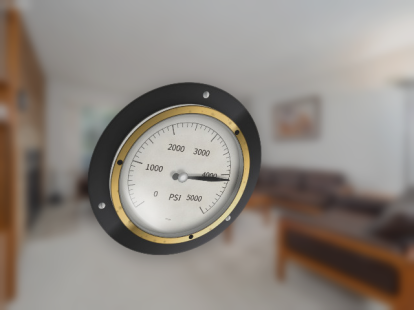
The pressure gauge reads psi 4100
